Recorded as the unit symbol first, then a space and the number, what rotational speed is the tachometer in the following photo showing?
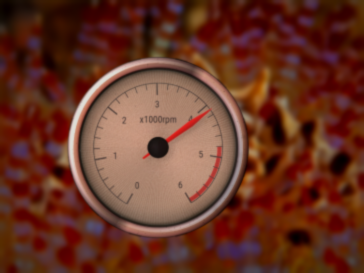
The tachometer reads rpm 4100
